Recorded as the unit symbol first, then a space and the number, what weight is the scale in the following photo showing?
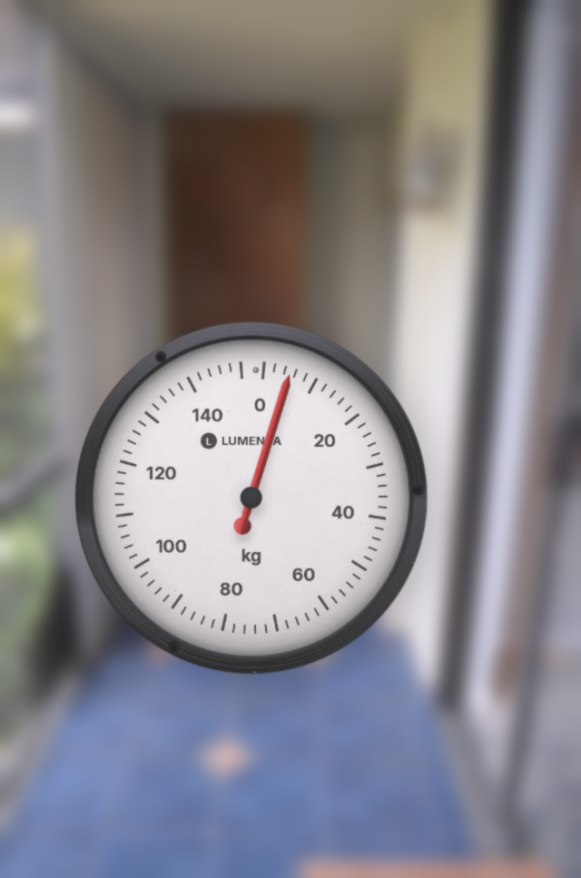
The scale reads kg 5
